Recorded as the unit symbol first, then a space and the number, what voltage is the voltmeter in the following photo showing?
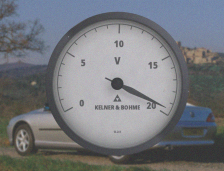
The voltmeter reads V 19.5
